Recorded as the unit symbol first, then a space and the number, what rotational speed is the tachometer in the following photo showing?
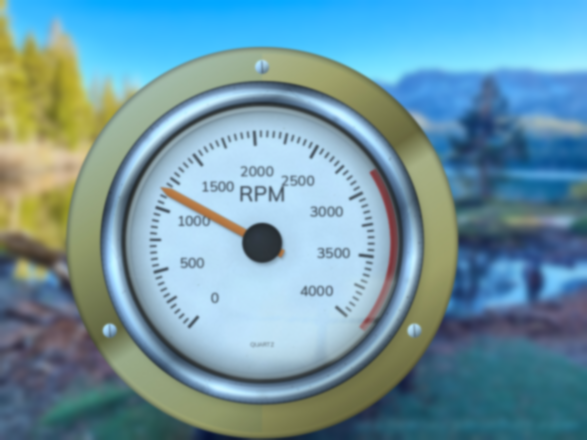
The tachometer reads rpm 1150
